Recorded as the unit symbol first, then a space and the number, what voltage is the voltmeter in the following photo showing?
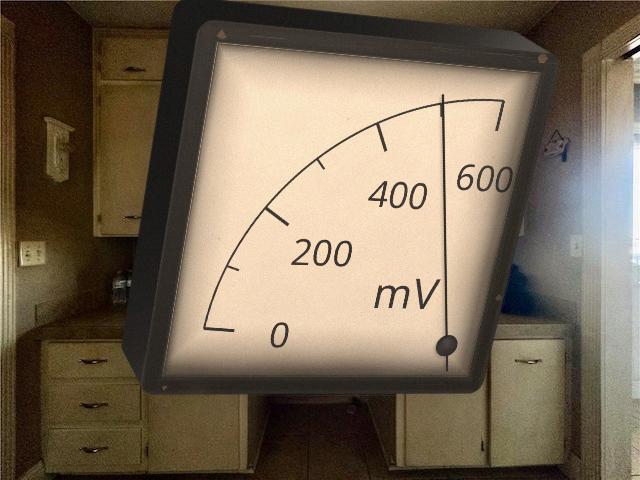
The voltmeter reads mV 500
